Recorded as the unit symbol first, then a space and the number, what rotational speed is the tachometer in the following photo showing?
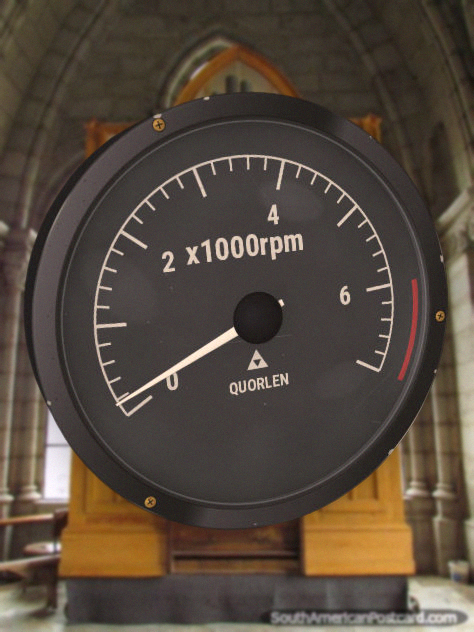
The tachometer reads rpm 200
